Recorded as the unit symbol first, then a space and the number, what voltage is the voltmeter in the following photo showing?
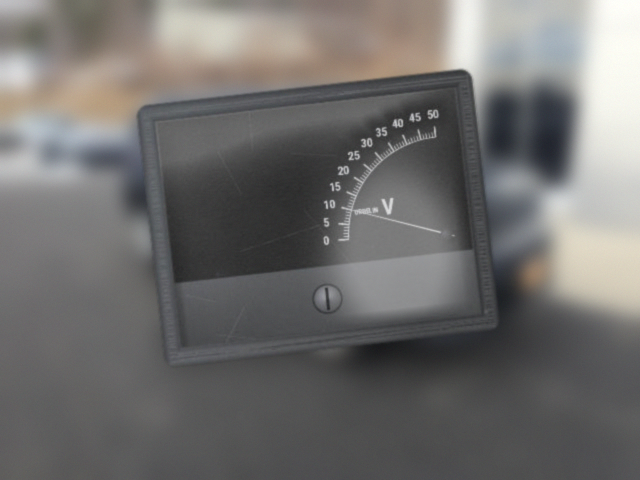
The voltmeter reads V 10
